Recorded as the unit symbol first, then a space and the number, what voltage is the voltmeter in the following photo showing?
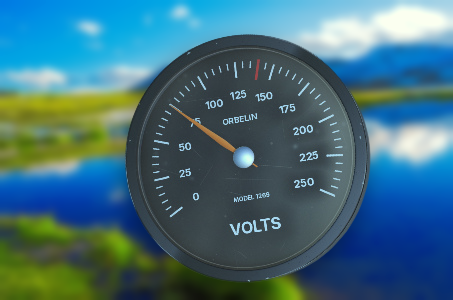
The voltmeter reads V 75
